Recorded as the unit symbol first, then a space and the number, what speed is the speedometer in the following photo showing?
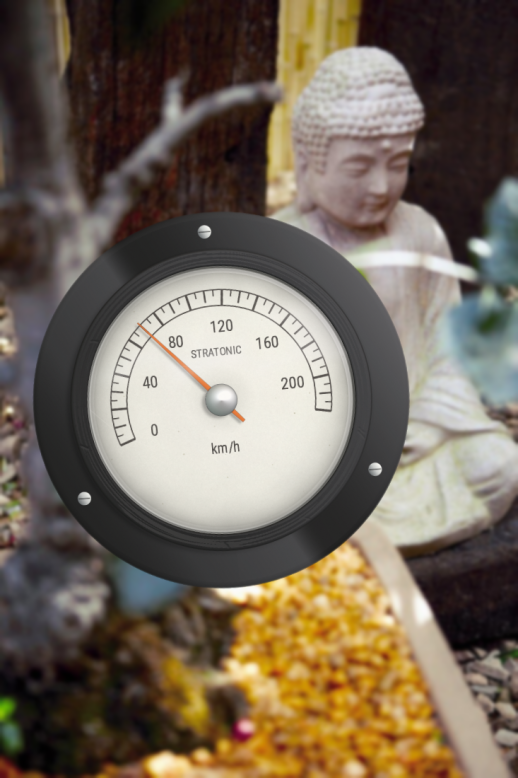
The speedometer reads km/h 70
